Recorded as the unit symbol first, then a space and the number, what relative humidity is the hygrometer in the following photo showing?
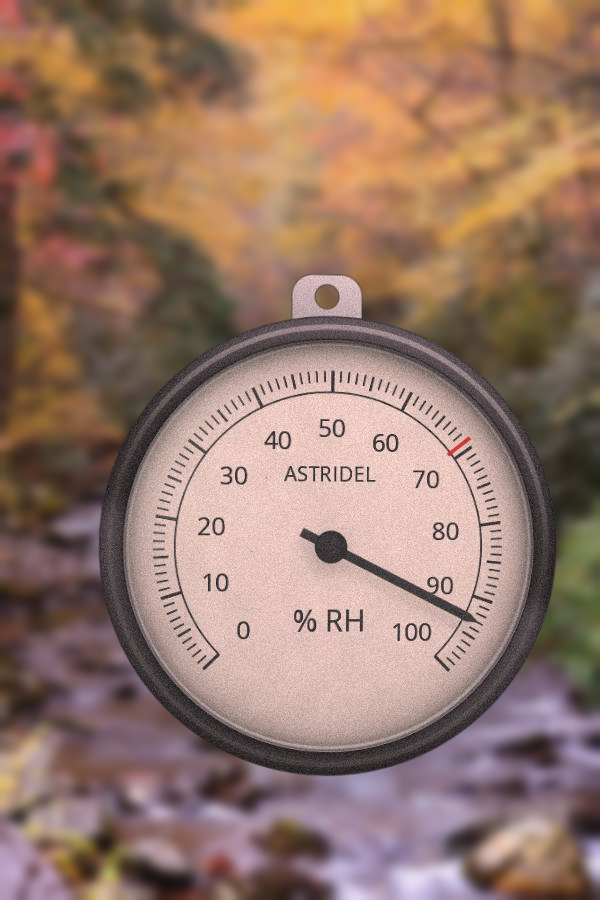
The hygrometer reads % 93
